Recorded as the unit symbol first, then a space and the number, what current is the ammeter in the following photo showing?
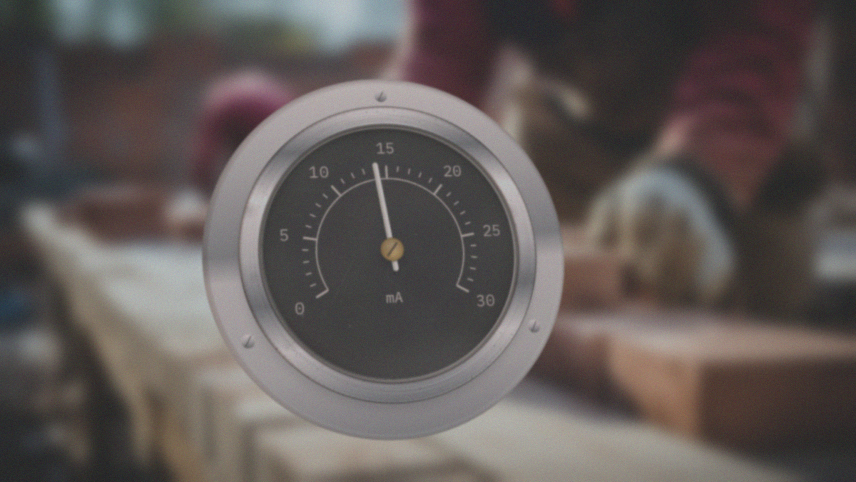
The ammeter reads mA 14
